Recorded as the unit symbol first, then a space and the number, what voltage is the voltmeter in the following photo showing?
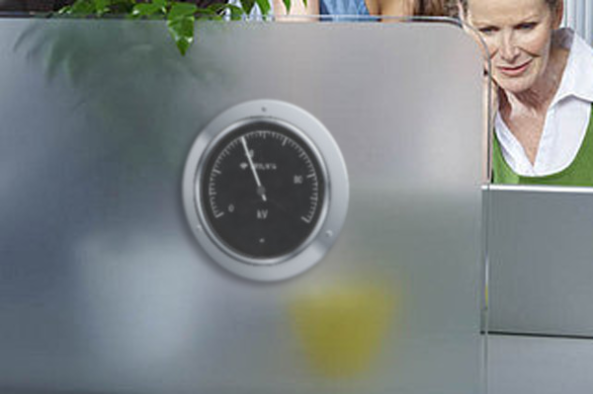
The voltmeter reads kV 40
